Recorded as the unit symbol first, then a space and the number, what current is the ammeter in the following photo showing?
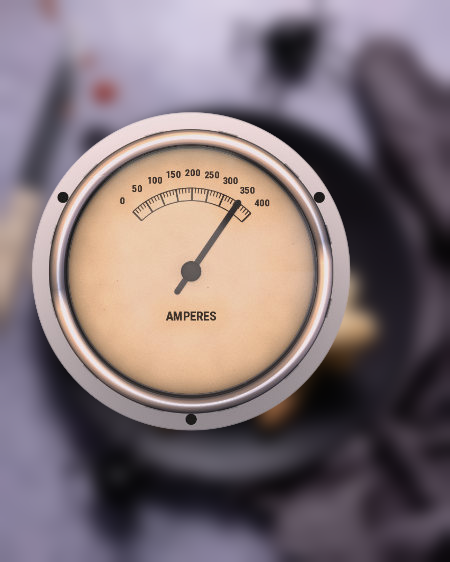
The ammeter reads A 350
